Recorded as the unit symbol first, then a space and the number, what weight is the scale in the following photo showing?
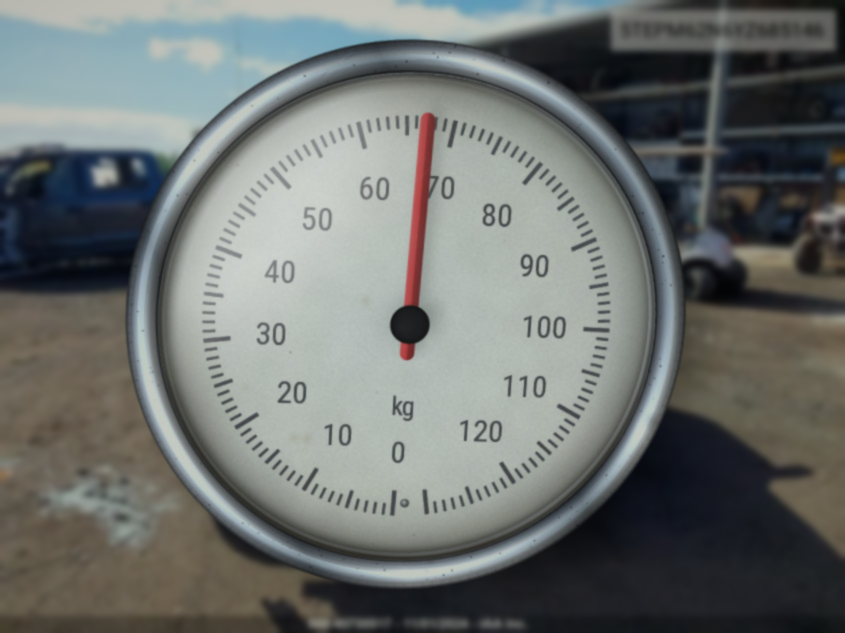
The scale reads kg 67
